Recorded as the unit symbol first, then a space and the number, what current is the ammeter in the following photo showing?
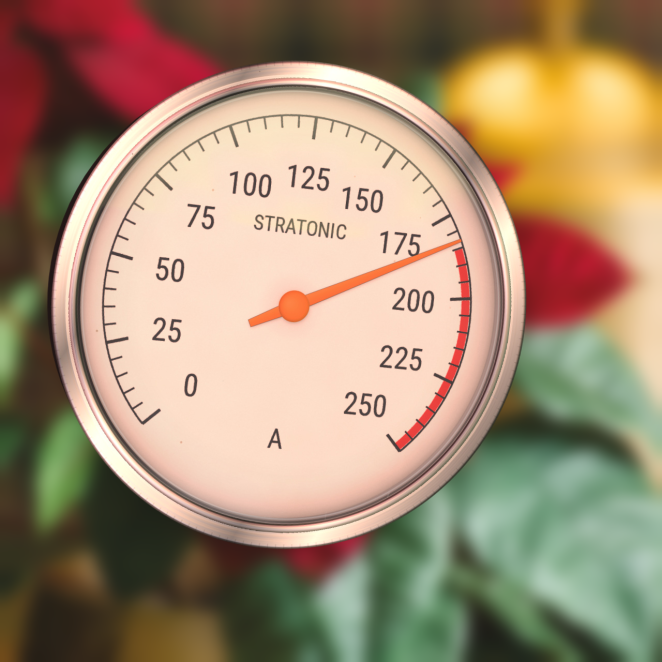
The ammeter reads A 182.5
